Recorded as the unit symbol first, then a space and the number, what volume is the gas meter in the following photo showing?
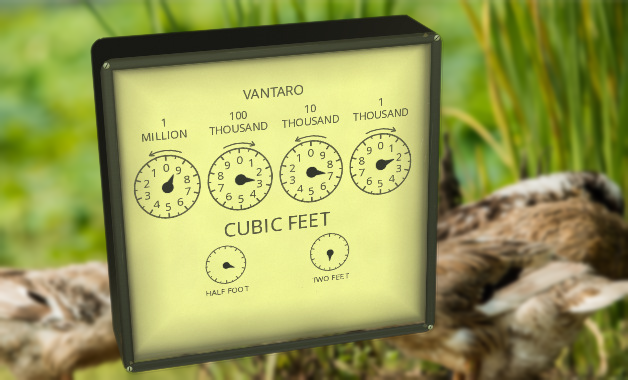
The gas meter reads ft³ 927200
